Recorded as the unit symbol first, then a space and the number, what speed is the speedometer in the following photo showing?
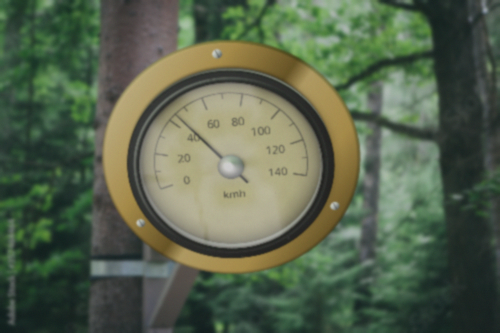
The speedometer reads km/h 45
